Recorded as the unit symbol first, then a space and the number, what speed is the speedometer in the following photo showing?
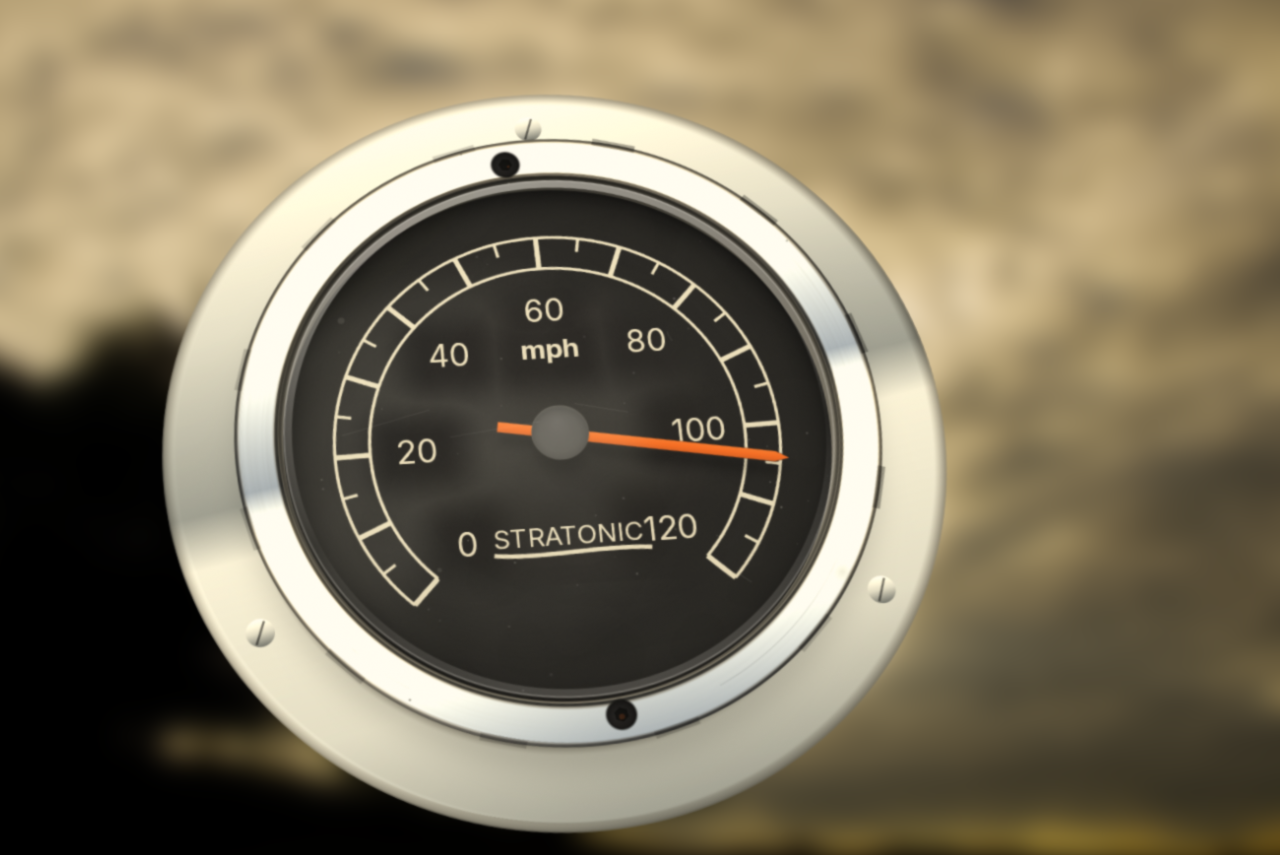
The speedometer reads mph 105
